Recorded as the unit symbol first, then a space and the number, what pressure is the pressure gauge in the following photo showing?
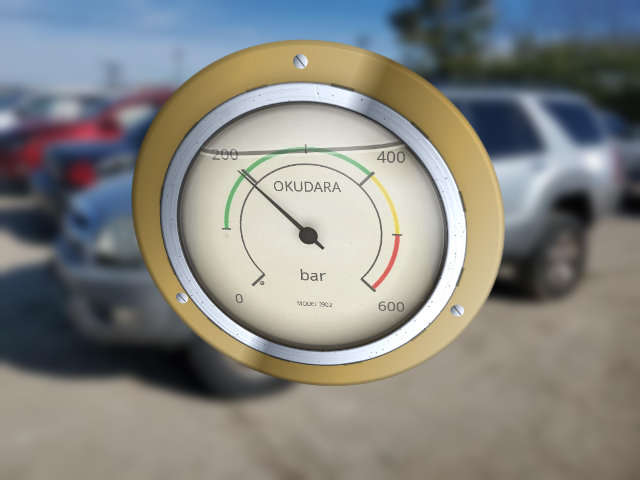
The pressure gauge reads bar 200
